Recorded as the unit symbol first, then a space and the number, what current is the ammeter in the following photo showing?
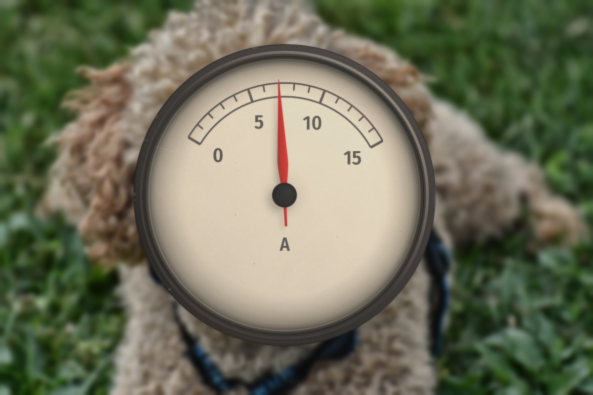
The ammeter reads A 7
